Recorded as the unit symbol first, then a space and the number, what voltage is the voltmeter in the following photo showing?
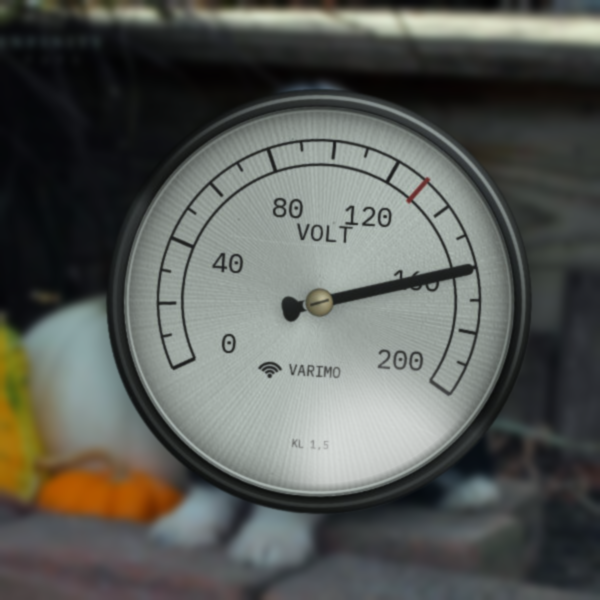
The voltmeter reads V 160
